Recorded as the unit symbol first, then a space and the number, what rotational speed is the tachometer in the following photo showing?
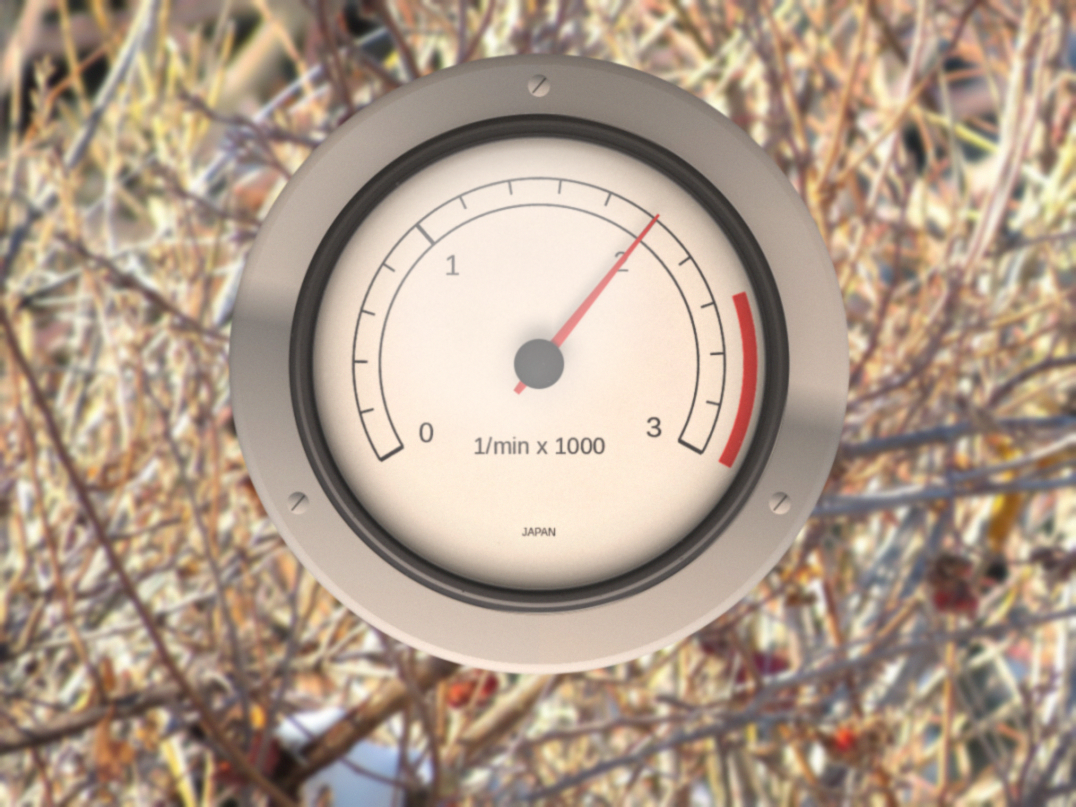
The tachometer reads rpm 2000
